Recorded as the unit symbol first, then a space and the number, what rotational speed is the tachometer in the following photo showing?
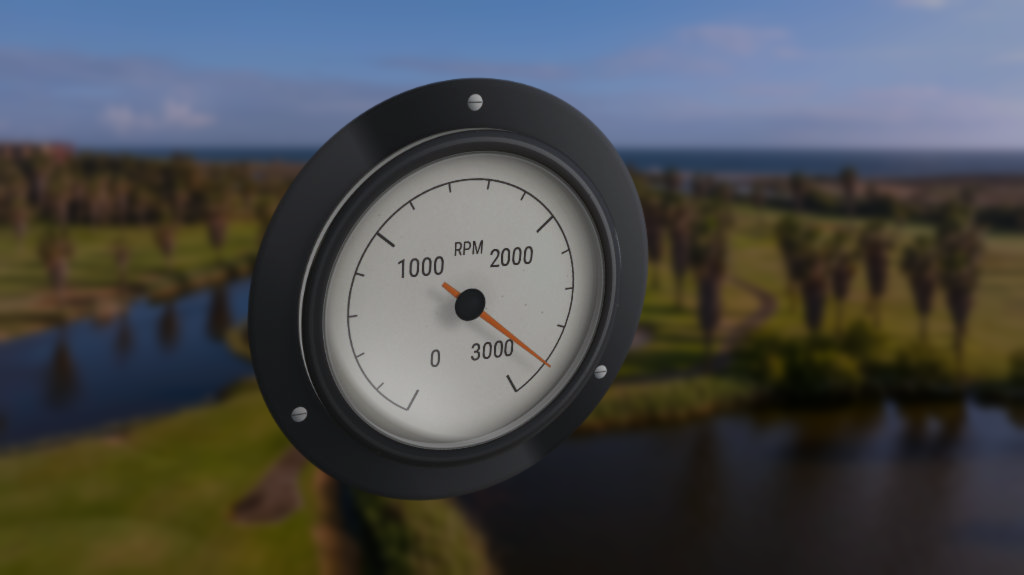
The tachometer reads rpm 2800
